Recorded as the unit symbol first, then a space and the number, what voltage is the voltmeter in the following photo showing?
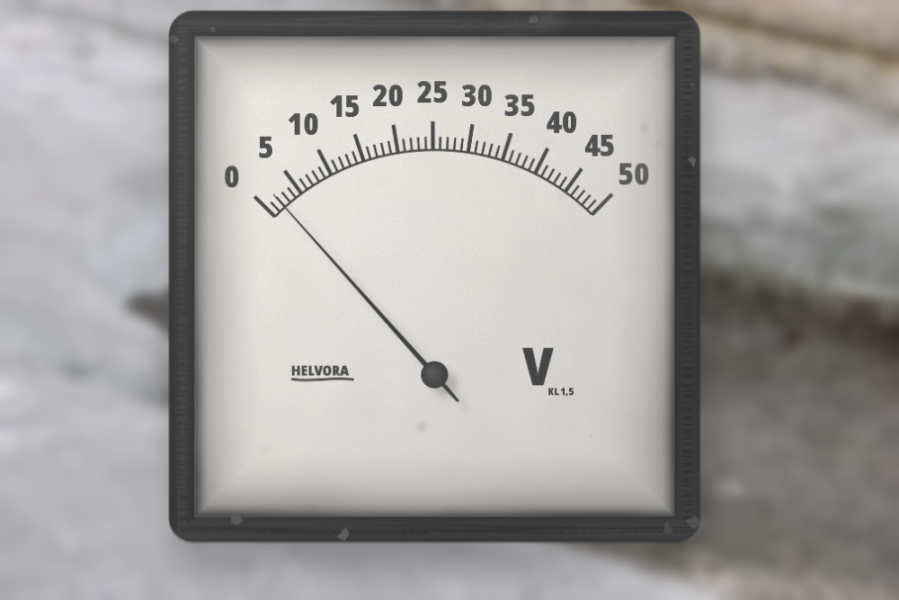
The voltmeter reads V 2
